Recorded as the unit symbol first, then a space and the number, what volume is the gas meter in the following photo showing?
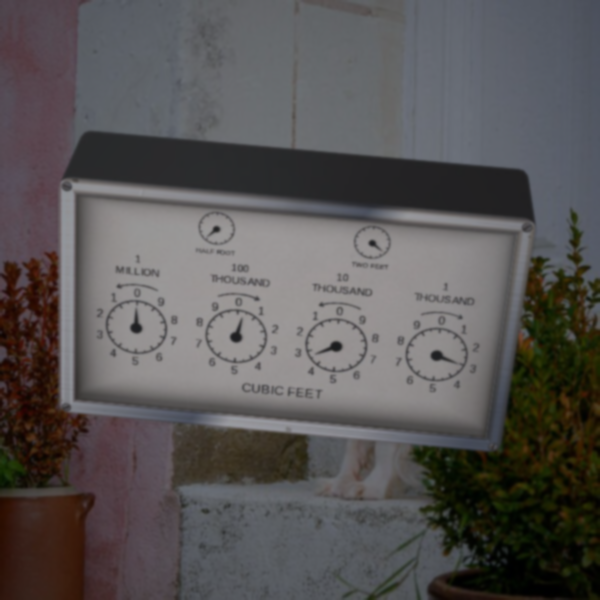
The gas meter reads ft³ 3300
